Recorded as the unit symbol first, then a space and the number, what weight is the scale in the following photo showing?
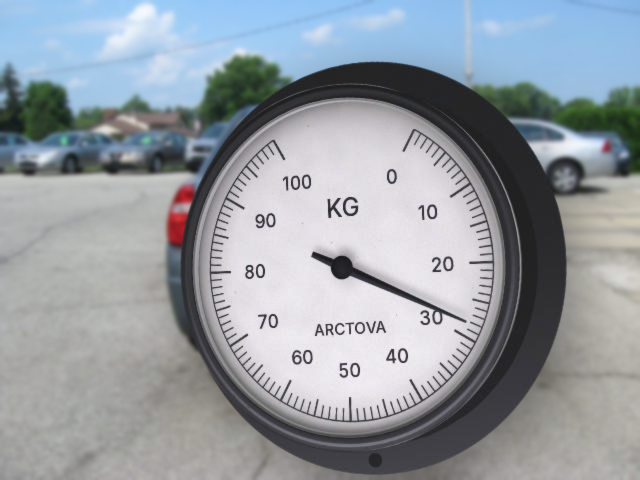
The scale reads kg 28
